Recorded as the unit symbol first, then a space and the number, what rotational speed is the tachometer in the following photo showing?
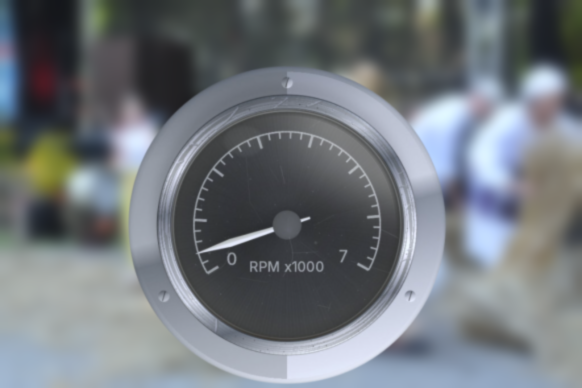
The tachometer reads rpm 400
